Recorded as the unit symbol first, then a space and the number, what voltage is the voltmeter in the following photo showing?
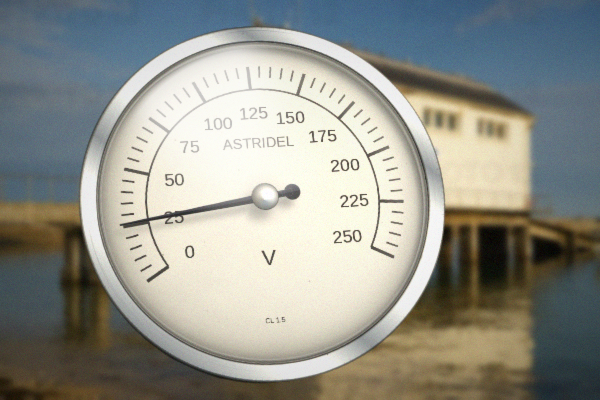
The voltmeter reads V 25
